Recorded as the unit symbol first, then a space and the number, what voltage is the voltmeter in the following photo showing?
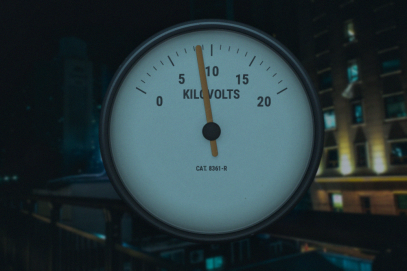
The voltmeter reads kV 8.5
